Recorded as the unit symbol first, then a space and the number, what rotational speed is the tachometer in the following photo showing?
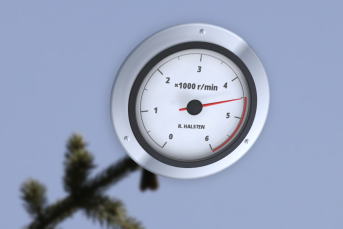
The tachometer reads rpm 4500
